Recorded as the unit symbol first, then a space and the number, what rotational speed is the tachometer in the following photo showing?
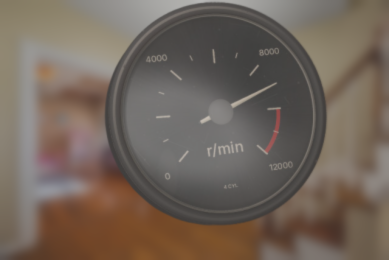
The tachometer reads rpm 9000
